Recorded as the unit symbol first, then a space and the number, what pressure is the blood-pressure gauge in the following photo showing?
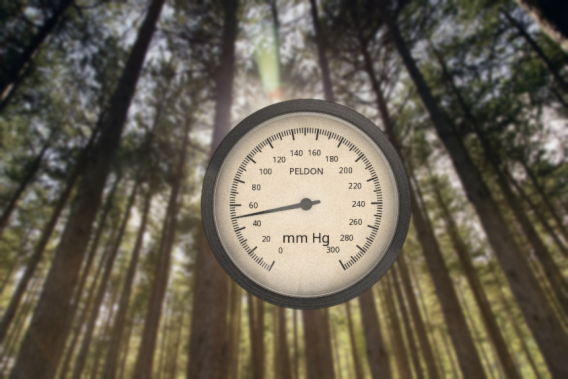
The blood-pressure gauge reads mmHg 50
